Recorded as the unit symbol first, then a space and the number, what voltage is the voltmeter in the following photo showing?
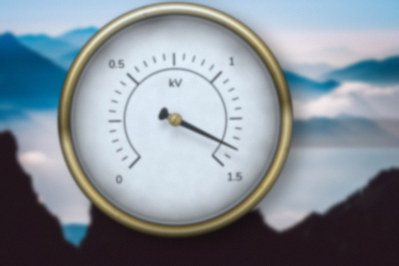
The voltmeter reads kV 1.4
